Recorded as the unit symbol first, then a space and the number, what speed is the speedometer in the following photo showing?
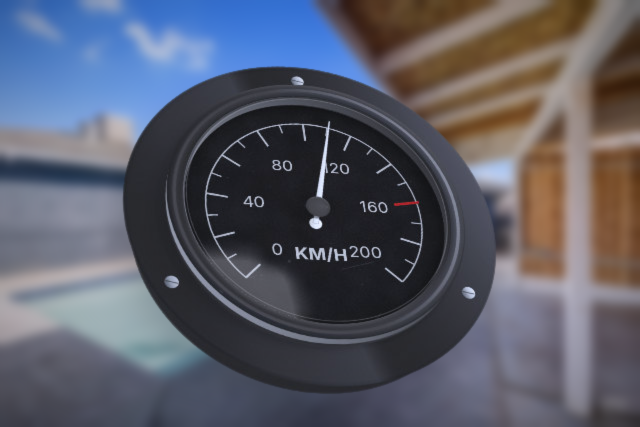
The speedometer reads km/h 110
